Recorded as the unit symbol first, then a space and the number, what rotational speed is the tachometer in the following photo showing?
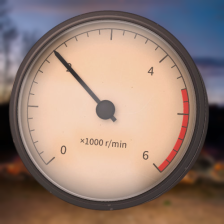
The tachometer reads rpm 2000
